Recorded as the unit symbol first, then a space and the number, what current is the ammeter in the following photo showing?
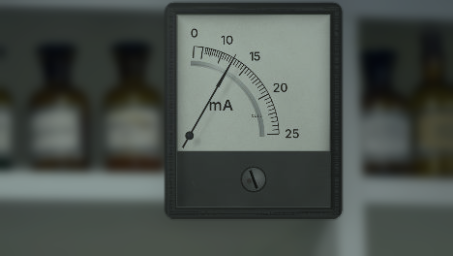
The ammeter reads mA 12.5
